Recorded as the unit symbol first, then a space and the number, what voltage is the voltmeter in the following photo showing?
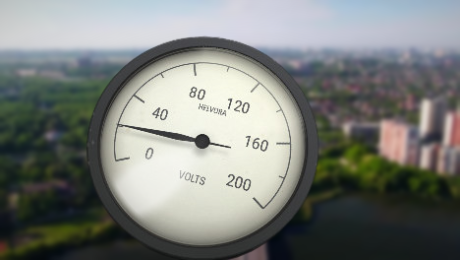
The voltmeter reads V 20
